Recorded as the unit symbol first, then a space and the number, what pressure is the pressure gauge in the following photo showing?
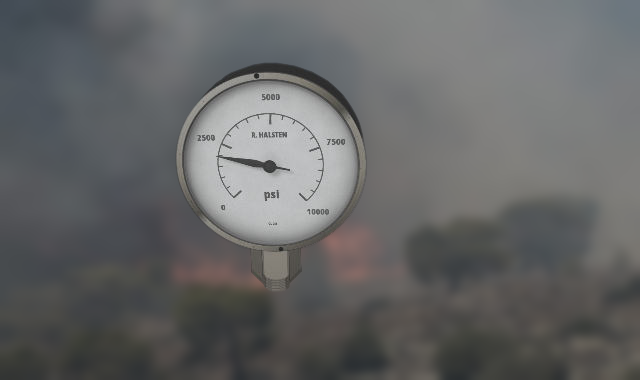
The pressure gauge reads psi 2000
